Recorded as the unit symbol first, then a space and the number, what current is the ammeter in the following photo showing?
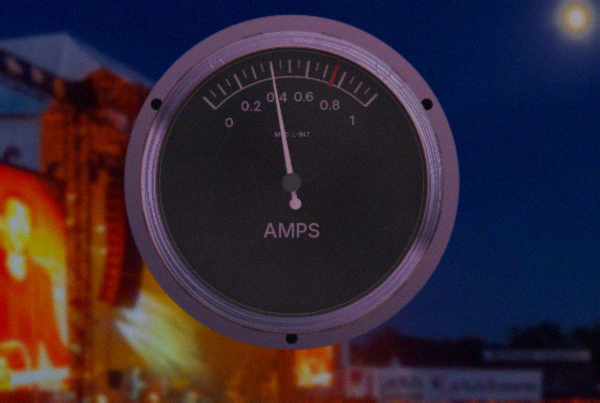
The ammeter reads A 0.4
